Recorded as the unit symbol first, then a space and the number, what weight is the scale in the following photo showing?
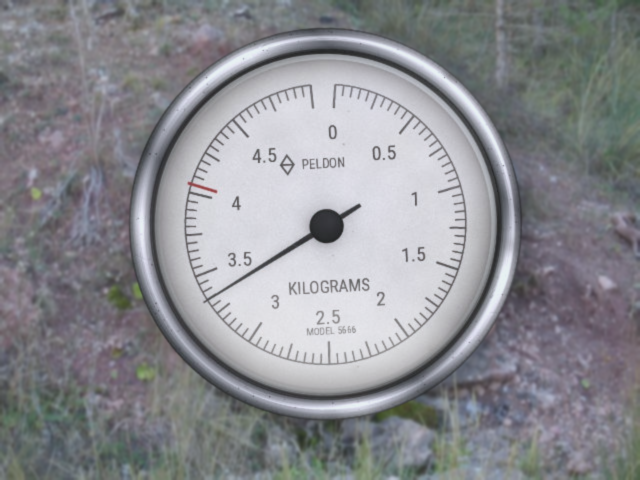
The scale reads kg 3.35
